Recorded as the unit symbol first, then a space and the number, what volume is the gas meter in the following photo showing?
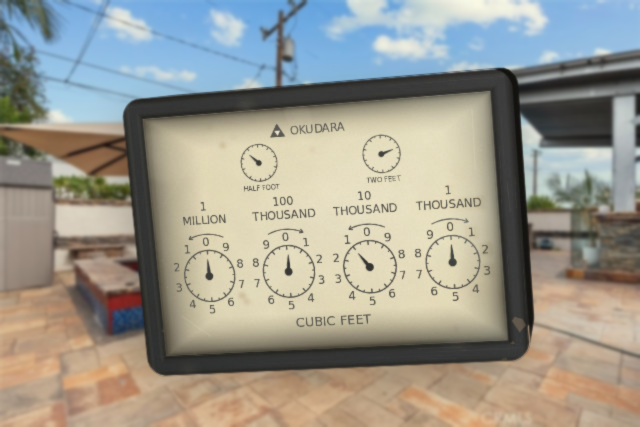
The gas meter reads ft³ 1000
